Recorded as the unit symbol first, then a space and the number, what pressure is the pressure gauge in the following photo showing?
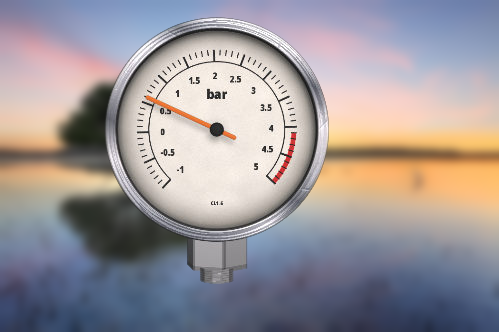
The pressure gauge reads bar 0.6
